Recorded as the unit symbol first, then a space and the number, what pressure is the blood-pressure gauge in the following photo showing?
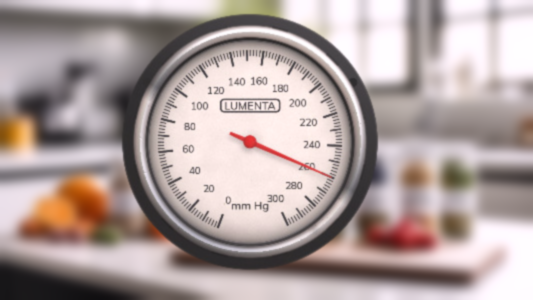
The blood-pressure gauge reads mmHg 260
